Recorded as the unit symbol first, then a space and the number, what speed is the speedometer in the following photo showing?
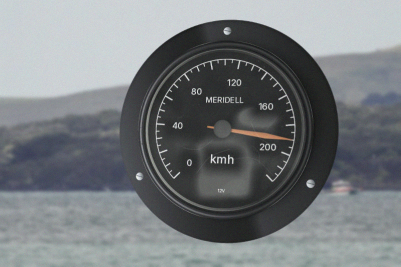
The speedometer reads km/h 190
